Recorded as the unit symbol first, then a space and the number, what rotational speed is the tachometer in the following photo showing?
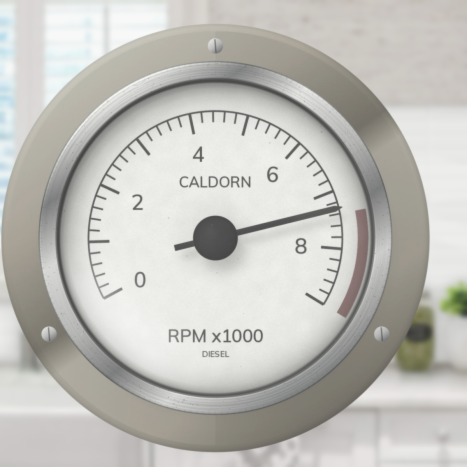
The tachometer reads rpm 7300
